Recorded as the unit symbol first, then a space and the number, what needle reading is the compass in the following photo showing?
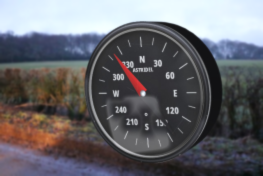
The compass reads ° 322.5
